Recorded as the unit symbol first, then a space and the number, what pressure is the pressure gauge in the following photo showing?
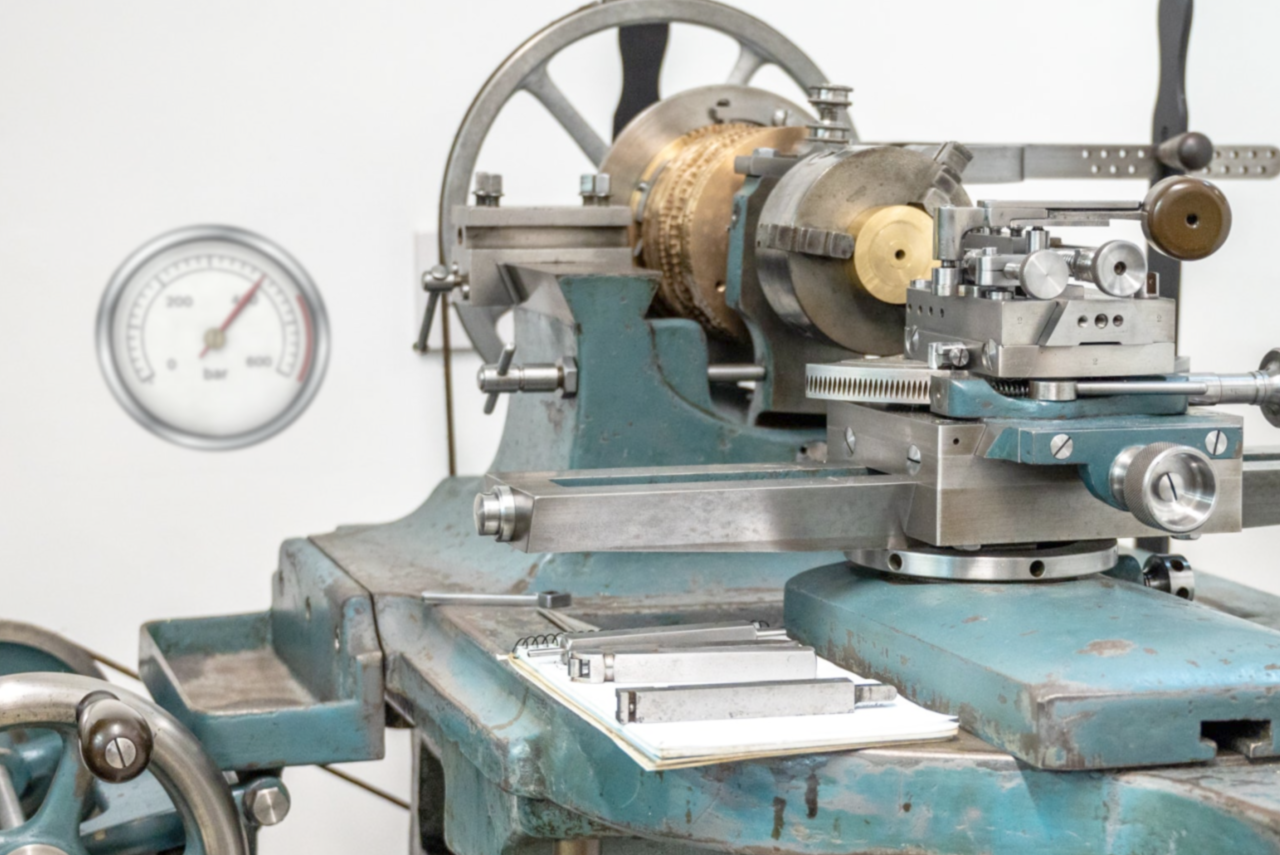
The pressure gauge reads bar 400
